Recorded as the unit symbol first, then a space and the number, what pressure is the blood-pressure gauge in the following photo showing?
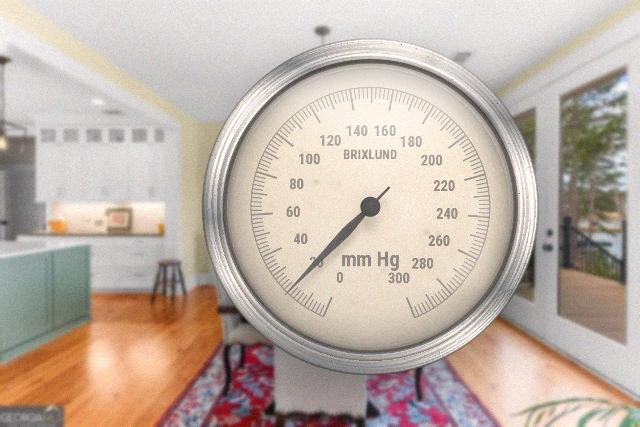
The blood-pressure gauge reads mmHg 20
